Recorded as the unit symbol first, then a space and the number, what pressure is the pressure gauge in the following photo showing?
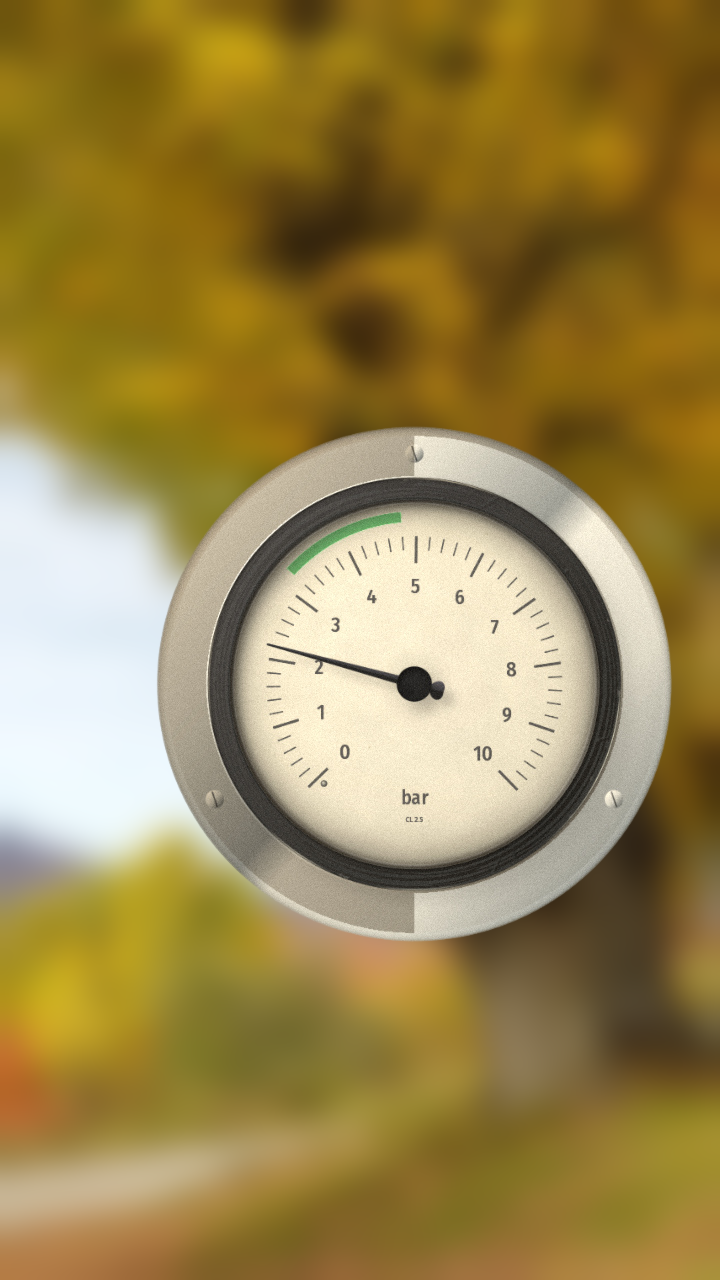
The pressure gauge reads bar 2.2
